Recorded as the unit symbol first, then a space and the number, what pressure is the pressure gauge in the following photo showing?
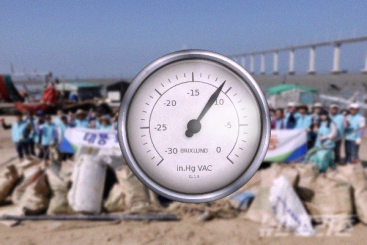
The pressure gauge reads inHg -11
